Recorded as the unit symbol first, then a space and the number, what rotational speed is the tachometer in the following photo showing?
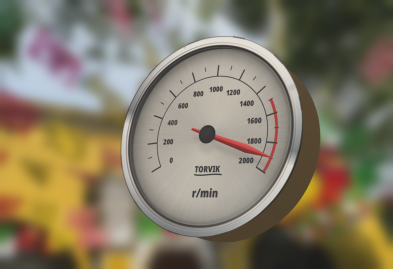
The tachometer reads rpm 1900
